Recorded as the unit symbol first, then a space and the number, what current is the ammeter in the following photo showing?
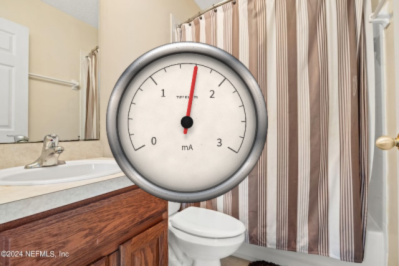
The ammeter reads mA 1.6
